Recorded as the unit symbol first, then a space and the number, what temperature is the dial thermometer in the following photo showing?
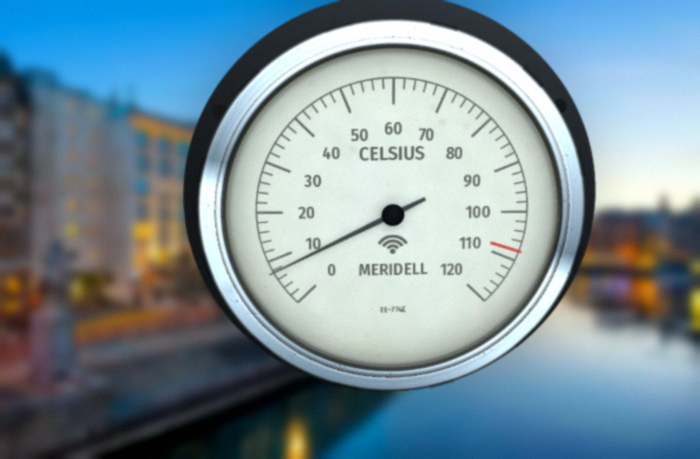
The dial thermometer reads °C 8
